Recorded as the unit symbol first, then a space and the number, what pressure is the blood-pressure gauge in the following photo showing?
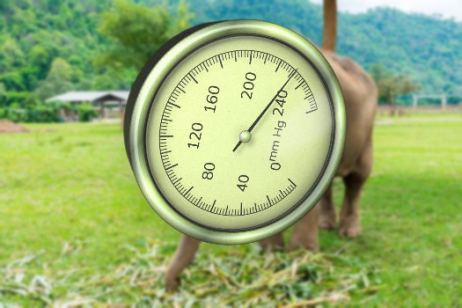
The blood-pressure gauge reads mmHg 230
